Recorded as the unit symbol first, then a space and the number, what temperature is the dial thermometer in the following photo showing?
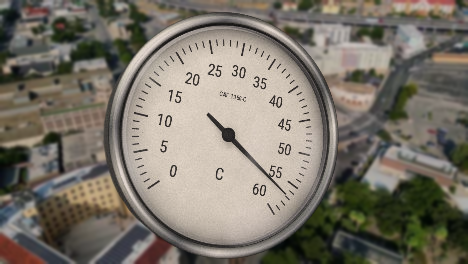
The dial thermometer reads °C 57
